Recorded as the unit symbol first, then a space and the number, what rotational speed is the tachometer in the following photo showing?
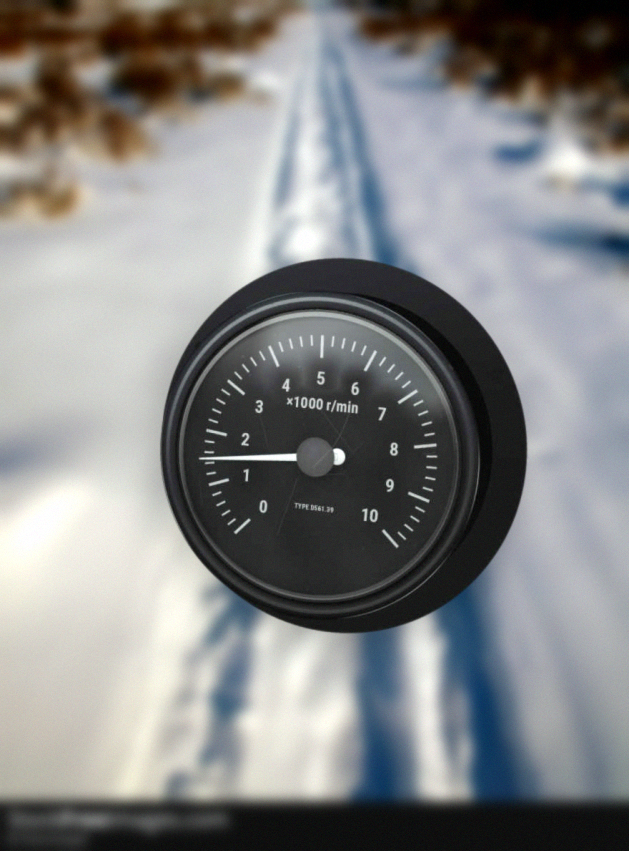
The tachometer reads rpm 1500
